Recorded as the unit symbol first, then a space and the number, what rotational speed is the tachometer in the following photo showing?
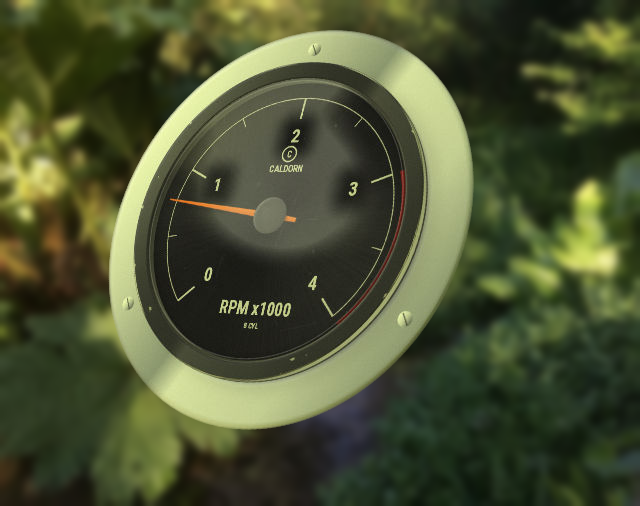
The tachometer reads rpm 750
